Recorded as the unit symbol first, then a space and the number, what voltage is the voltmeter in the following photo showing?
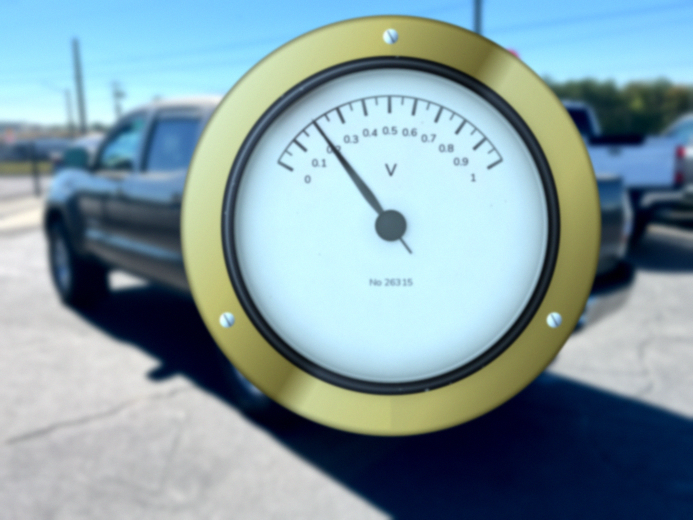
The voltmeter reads V 0.2
